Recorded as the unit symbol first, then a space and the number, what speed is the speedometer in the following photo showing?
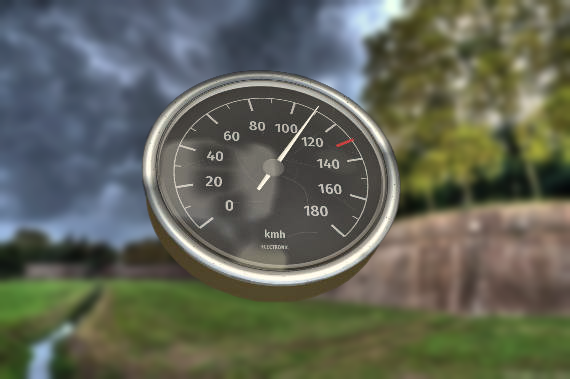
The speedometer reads km/h 110
